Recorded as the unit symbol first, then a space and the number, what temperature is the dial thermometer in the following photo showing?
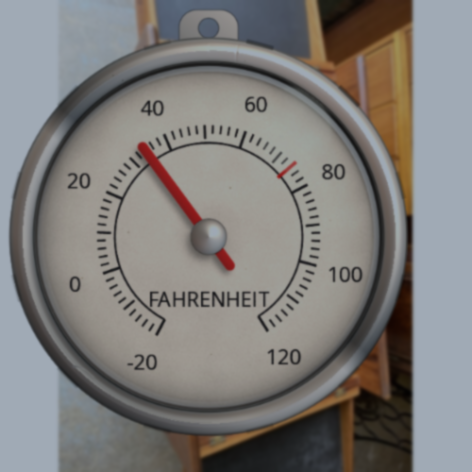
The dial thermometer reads °F 34
